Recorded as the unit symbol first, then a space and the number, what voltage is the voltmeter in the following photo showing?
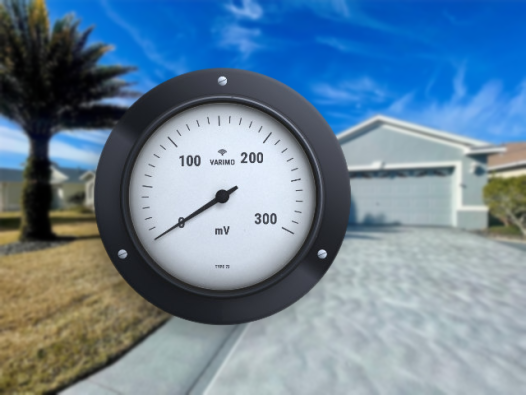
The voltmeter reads mV 0
